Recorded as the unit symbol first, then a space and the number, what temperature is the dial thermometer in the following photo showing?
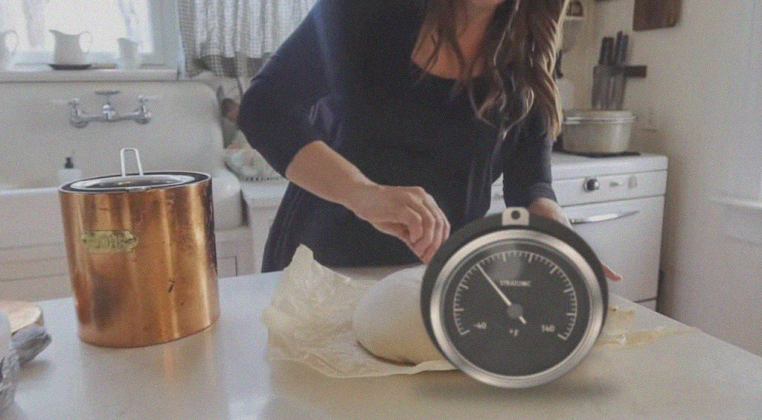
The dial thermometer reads °F 20
